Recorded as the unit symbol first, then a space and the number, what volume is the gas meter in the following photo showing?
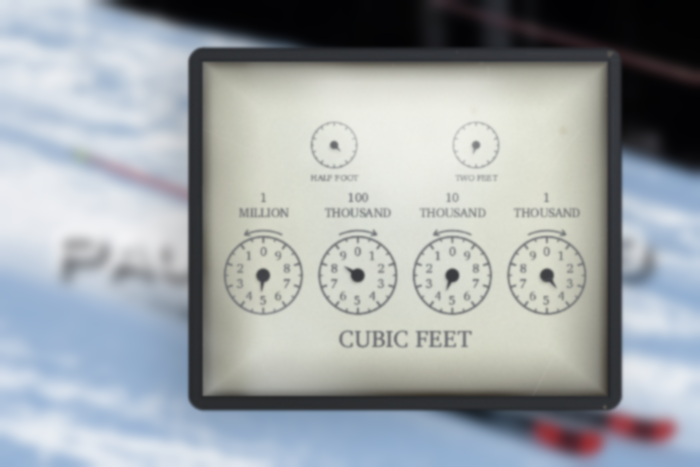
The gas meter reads ft³ 484400
